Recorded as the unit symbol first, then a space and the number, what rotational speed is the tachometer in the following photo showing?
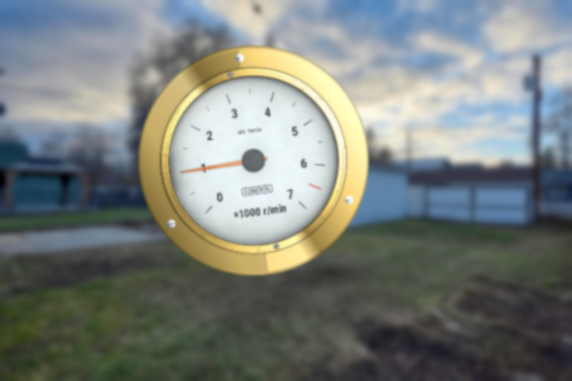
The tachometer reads rpm 1000
